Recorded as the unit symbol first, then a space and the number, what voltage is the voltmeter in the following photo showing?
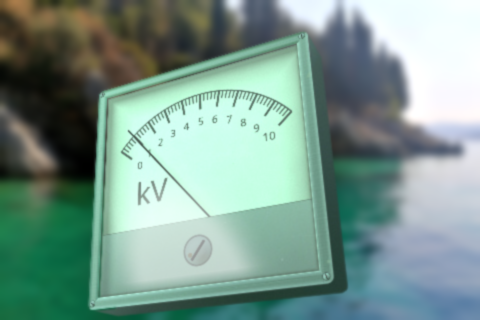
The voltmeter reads kV 1
